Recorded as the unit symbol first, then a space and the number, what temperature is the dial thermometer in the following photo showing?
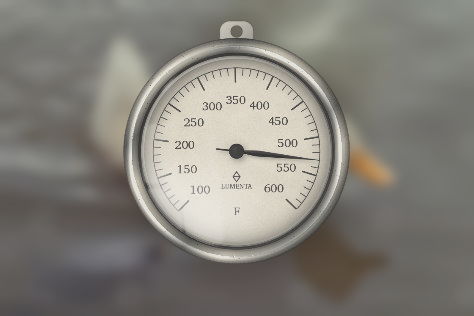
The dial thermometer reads °F 530
